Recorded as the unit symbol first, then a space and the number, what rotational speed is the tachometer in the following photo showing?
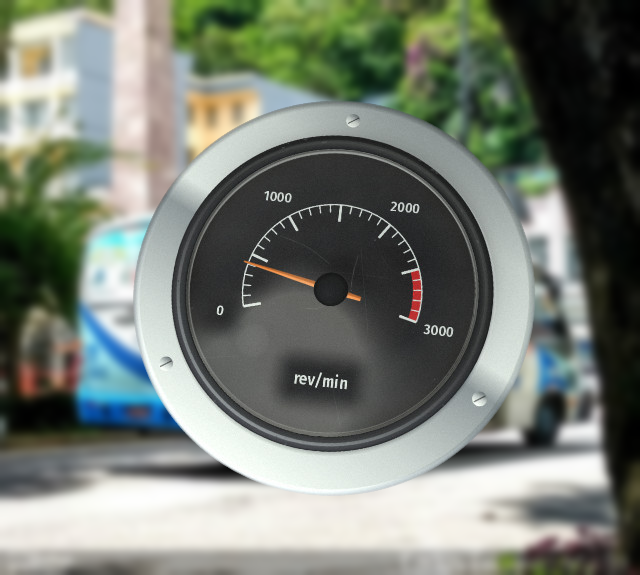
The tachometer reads rpm 400
